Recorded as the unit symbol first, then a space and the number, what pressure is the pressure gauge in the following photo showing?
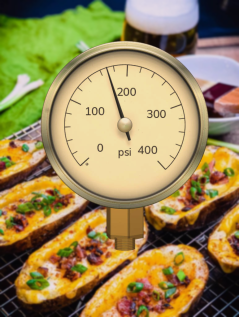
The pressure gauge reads psi 170
